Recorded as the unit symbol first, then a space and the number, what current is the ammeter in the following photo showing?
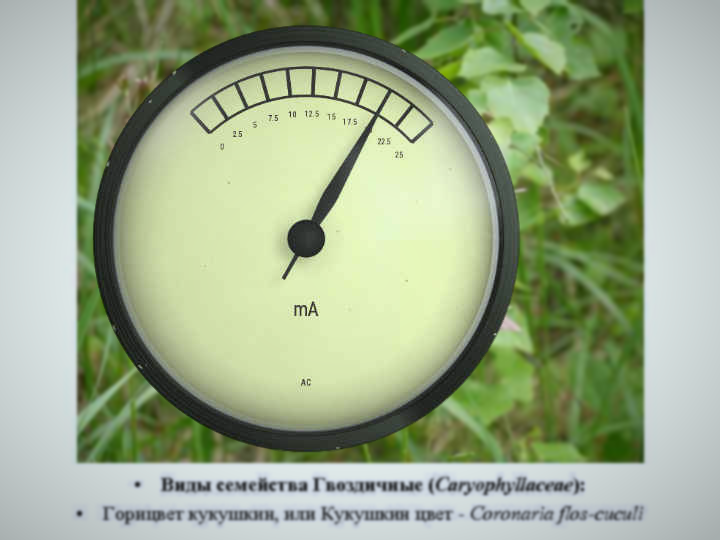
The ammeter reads mA 20
